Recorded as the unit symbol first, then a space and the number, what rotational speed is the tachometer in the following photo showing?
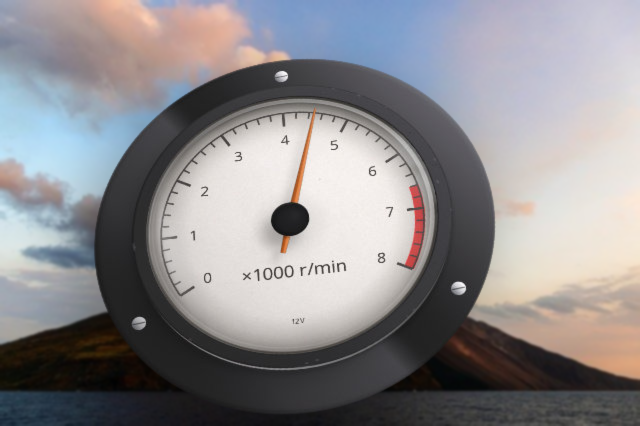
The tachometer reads rpm 4500
